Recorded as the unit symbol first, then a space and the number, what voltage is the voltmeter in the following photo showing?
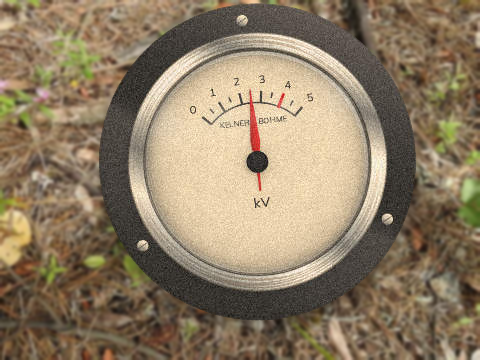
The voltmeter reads kV 2.5
